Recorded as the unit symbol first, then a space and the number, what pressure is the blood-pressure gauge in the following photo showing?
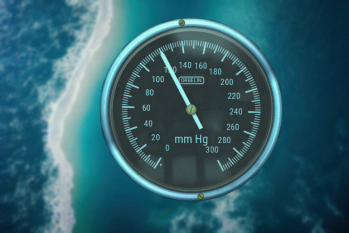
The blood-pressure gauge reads mmHg 120
